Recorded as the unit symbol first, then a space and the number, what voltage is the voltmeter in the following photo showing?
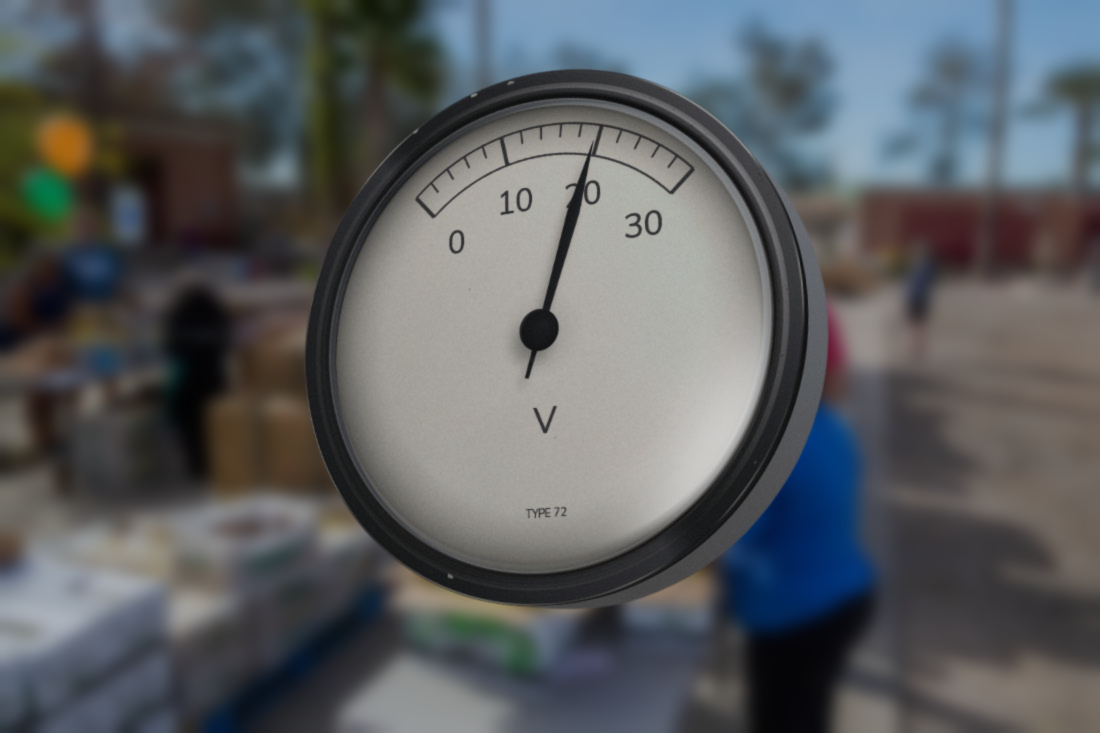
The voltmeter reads V 20
